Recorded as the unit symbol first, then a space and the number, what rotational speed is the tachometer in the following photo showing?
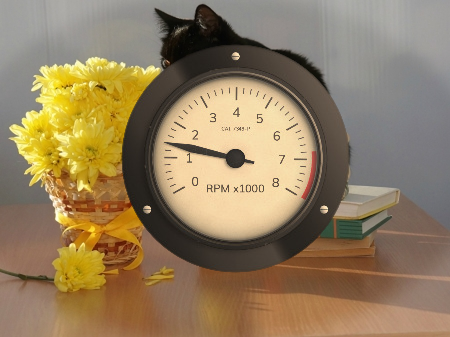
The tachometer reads rpm 1400
